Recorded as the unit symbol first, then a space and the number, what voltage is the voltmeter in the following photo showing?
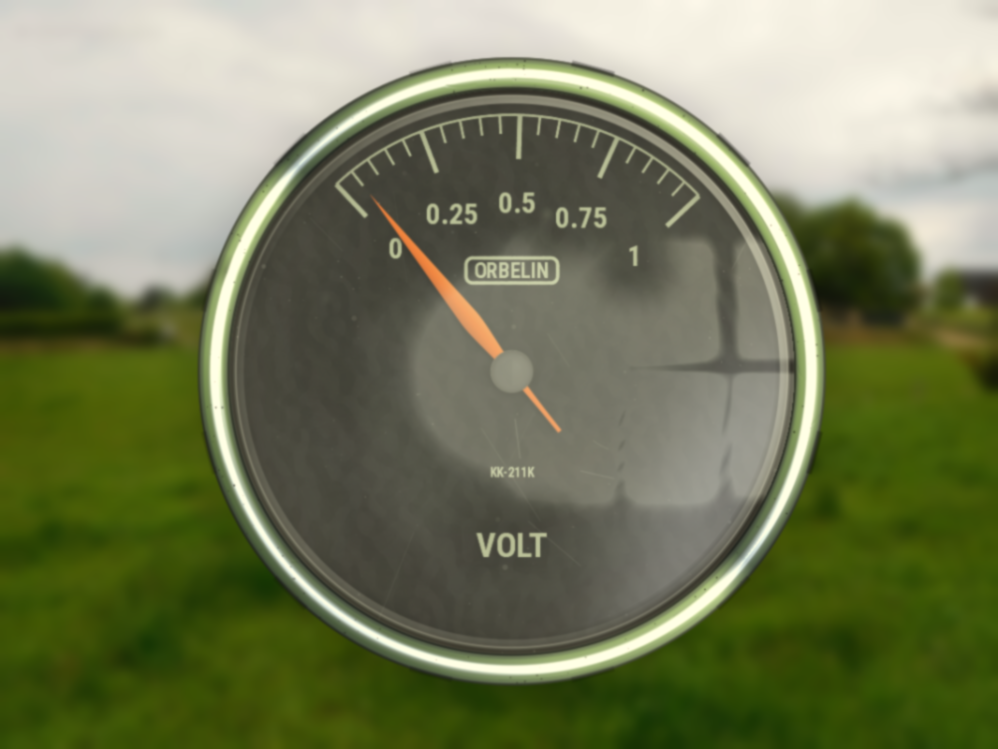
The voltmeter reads V 0.05
